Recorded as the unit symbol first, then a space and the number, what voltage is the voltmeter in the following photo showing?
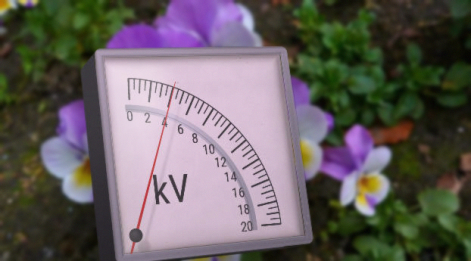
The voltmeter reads kV 4
